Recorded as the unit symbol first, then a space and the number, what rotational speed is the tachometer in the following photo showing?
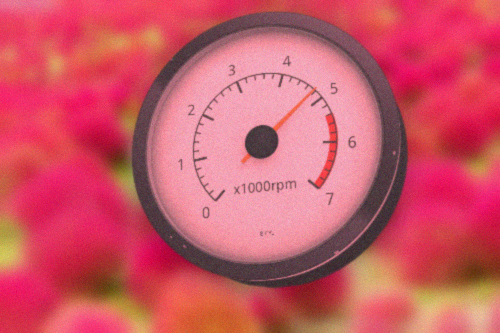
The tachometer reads rpm 4800
